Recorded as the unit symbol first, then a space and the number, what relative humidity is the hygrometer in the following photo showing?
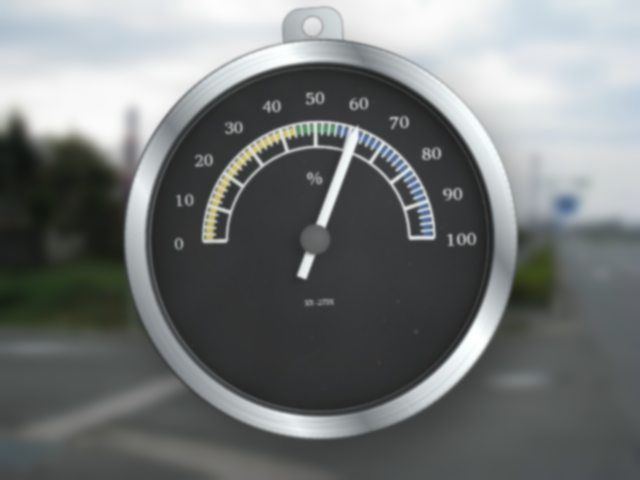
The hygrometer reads % 62
